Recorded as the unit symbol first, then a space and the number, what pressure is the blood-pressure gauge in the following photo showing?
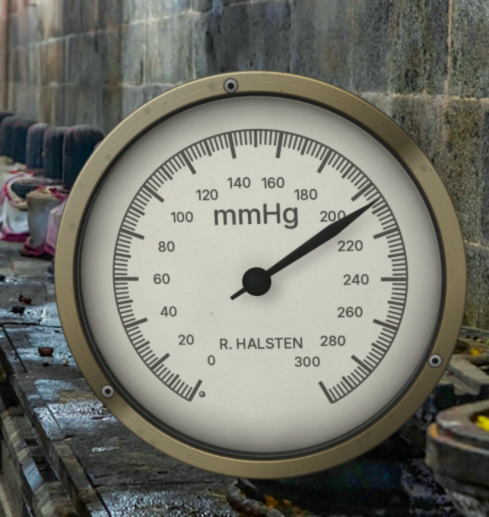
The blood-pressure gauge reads mmHg 206
